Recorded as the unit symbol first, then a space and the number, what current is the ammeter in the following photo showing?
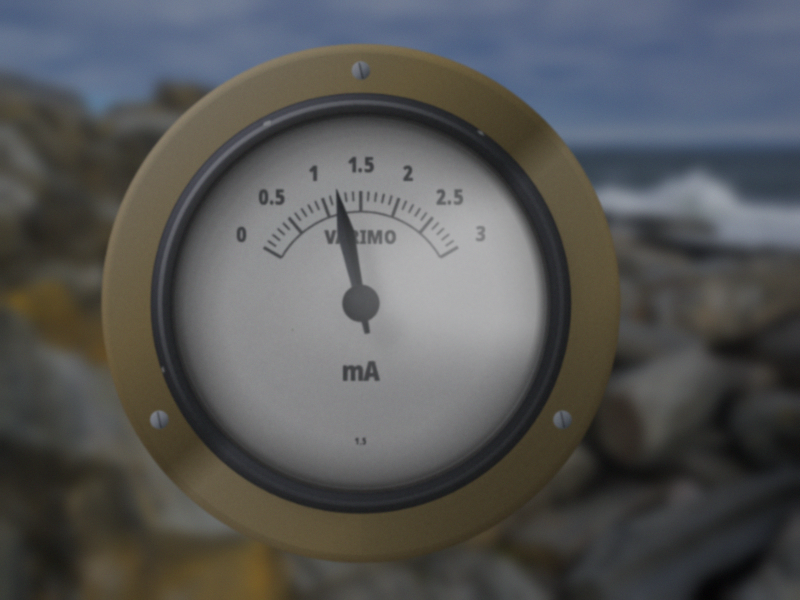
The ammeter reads mA 1.2
